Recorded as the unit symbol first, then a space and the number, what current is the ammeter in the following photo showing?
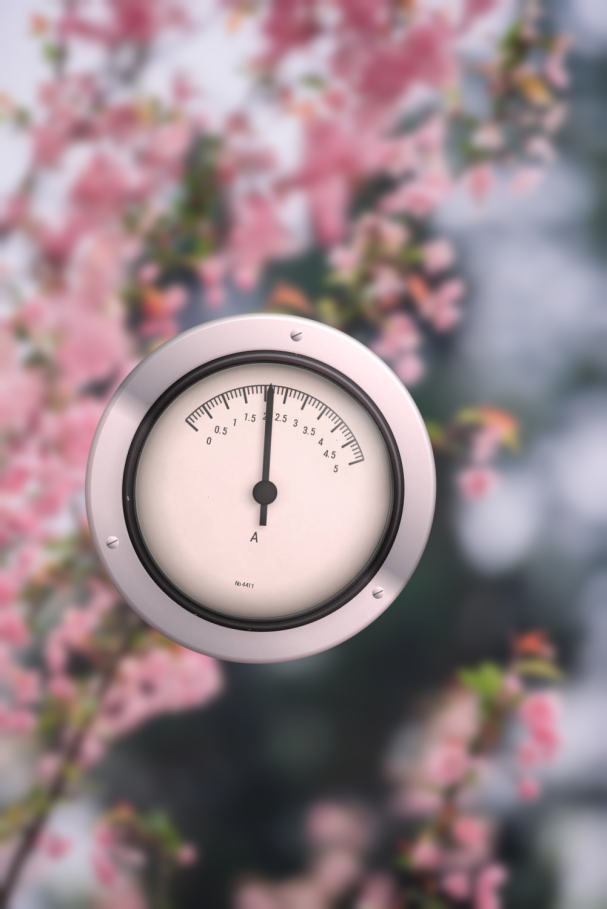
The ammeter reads A 2.1
